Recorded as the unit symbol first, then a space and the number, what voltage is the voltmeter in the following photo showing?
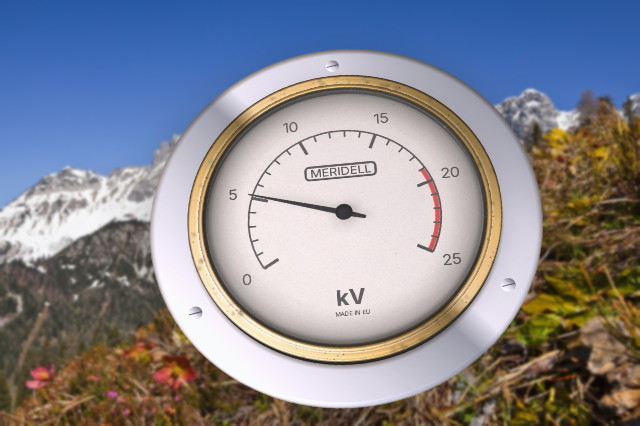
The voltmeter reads kV 5
